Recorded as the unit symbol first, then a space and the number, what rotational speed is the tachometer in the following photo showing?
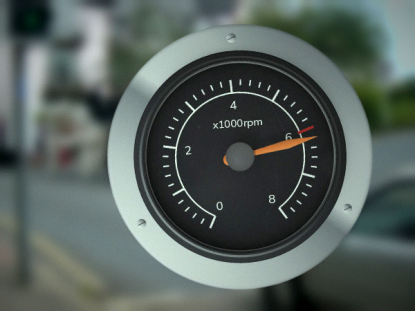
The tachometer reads rpm 6200
